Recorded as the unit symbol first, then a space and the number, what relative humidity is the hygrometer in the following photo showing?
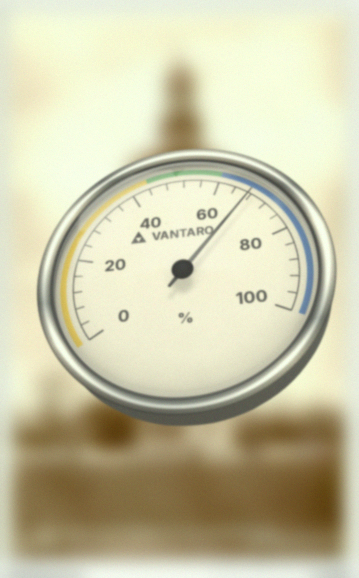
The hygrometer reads % 68
